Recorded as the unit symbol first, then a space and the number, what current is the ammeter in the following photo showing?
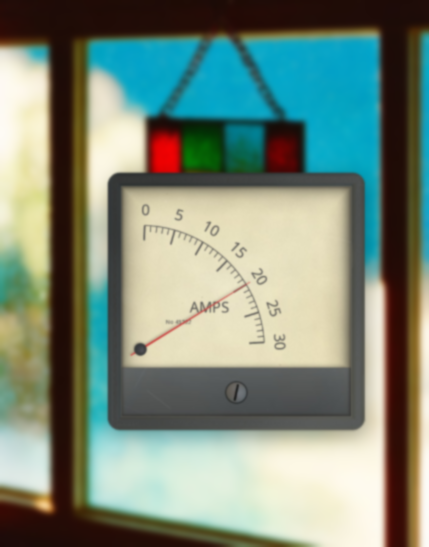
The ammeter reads A 20
